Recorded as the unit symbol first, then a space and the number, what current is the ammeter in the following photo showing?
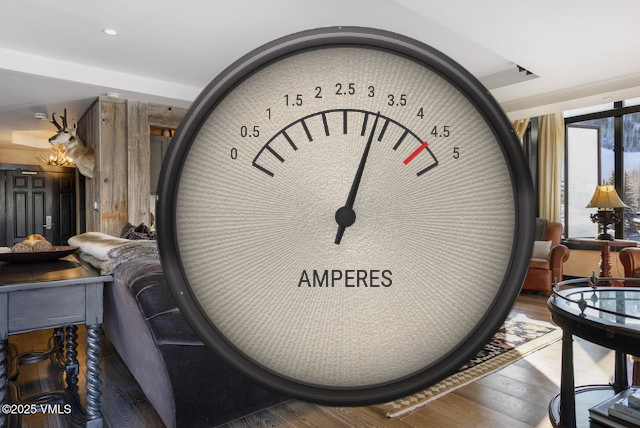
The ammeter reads A 3.25
